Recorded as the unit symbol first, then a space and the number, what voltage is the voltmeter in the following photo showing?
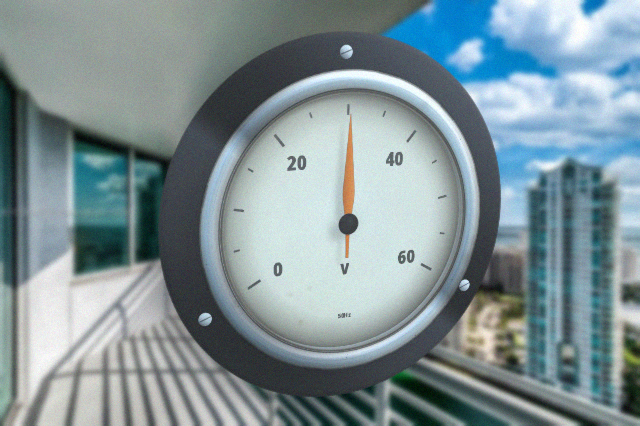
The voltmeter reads V 30
